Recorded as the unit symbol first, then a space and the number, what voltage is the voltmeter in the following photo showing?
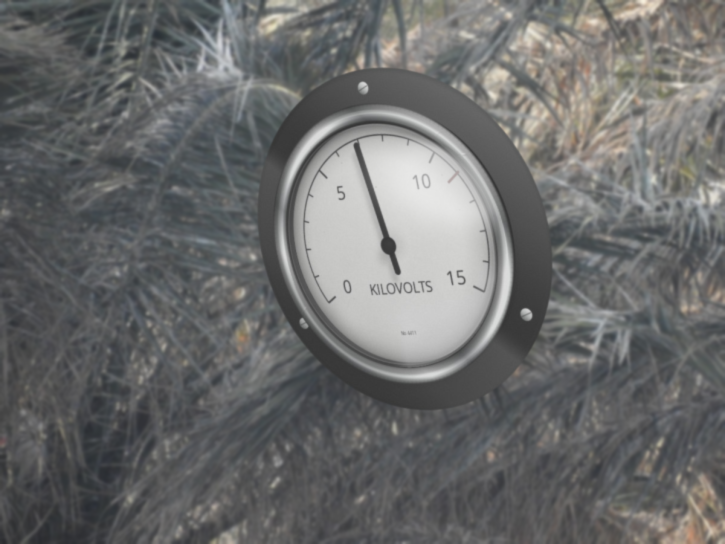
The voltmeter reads kV 7
